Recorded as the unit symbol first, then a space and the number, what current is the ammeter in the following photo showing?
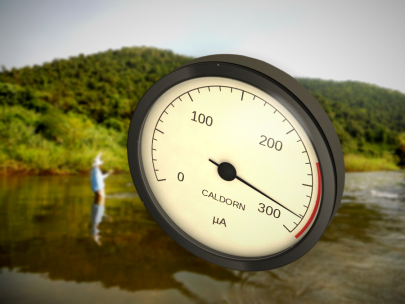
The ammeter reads µA 280
